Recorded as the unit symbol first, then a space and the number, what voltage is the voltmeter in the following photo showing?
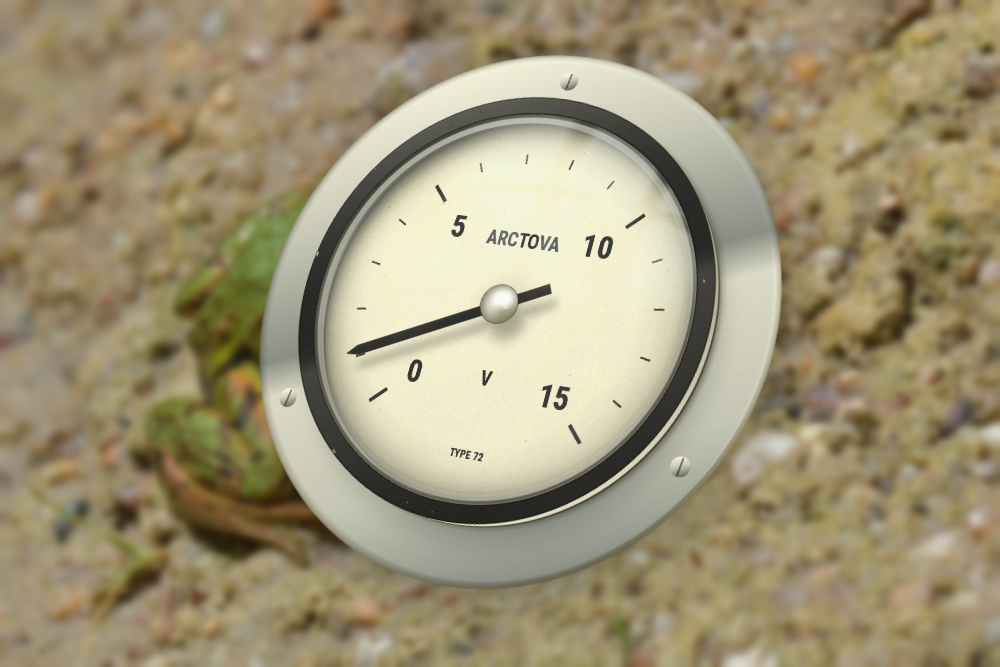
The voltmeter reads V 1
